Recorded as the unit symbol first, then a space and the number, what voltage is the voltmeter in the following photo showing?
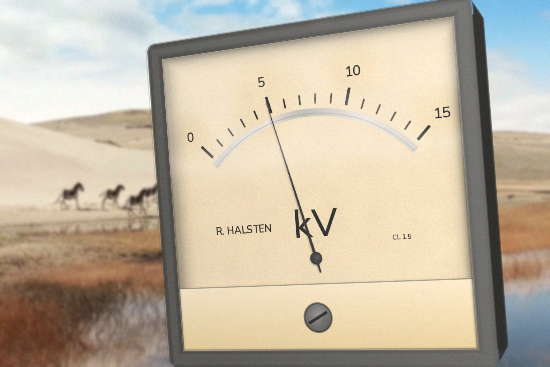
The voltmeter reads kV 5
